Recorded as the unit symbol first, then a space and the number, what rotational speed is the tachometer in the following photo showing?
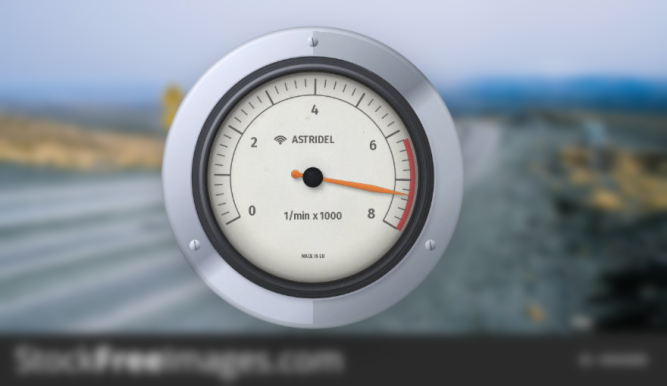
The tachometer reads rpm 7300
